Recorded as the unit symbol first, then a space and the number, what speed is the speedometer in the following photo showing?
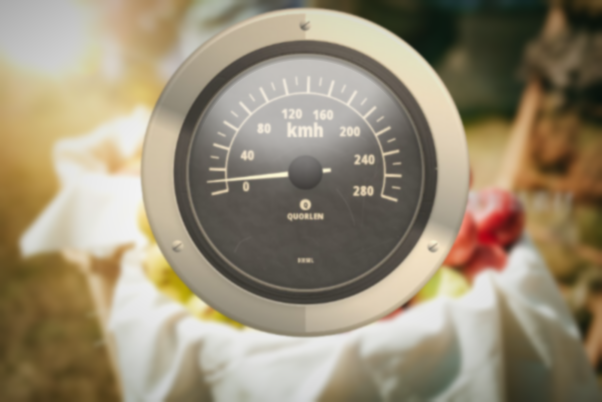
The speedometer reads km/h 10
